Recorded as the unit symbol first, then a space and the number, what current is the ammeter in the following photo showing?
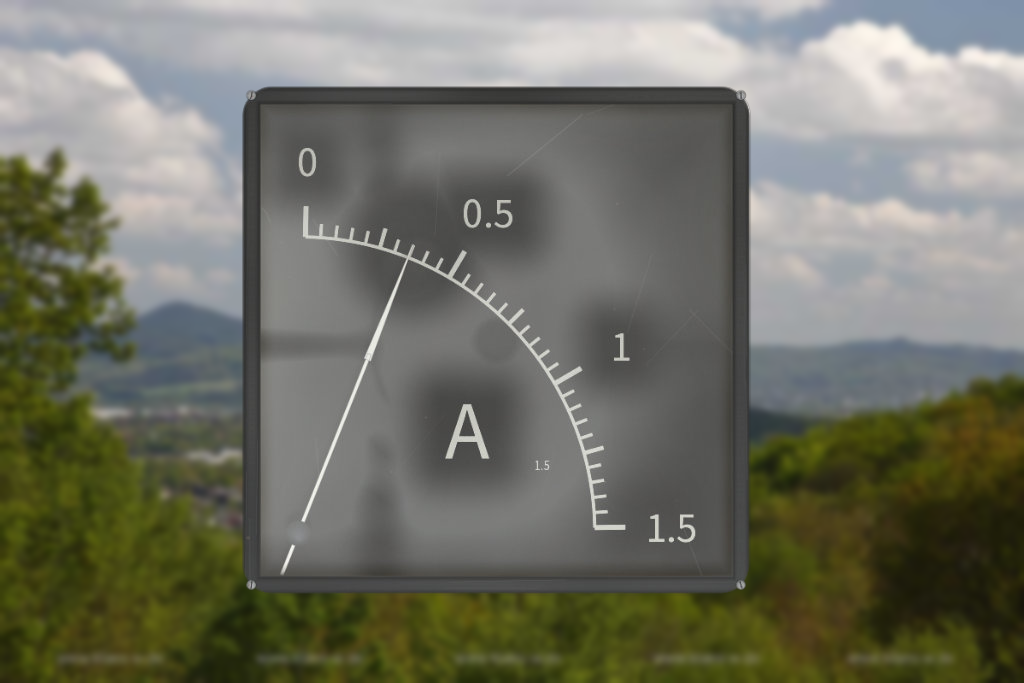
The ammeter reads A 0.35
